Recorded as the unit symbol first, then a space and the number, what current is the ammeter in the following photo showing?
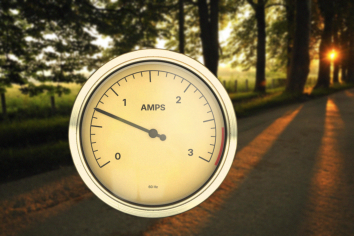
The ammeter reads A 0.7
